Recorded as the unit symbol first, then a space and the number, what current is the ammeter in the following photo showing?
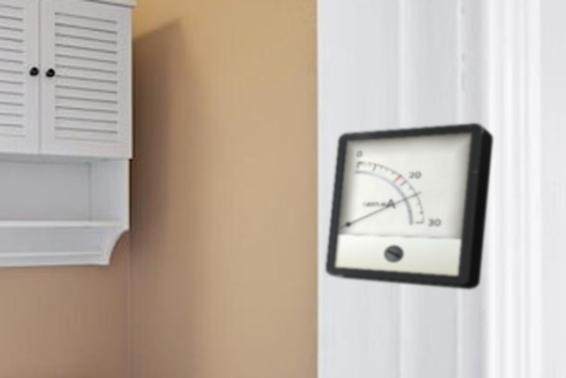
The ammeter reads A 24
